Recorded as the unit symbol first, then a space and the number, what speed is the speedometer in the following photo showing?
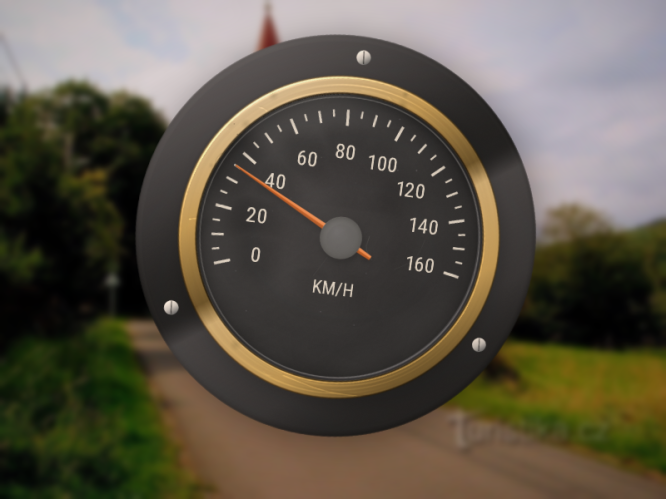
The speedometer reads km/h 35
